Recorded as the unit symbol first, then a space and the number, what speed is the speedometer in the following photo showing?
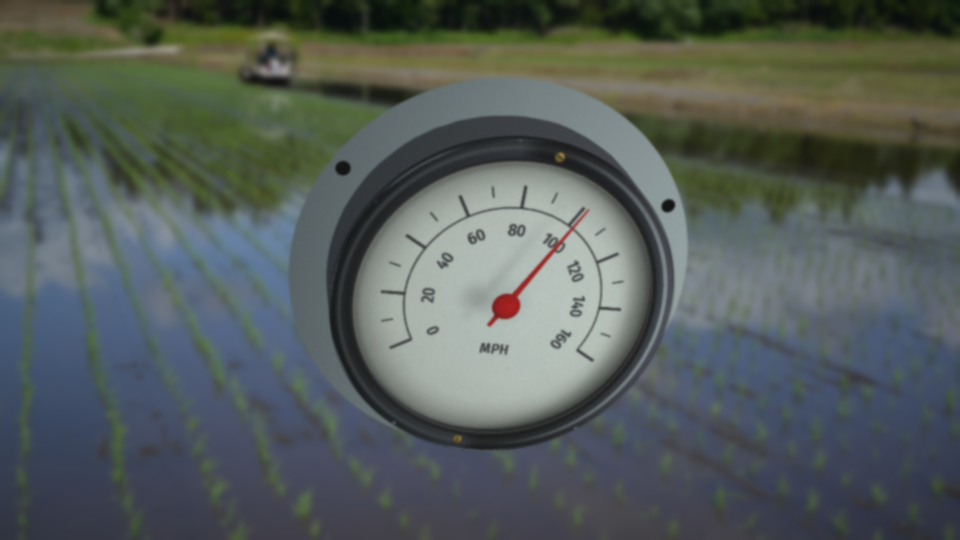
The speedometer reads mph 100
